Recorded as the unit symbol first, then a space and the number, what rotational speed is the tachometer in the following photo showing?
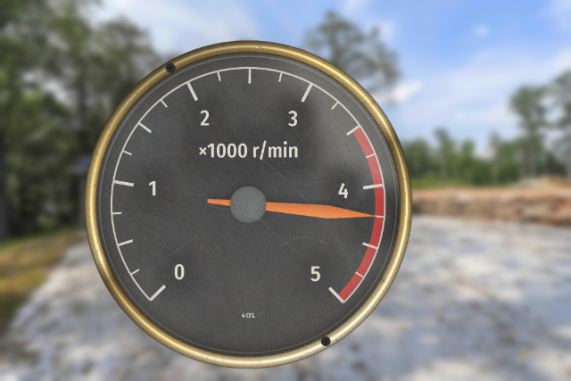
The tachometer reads rpm 4250
